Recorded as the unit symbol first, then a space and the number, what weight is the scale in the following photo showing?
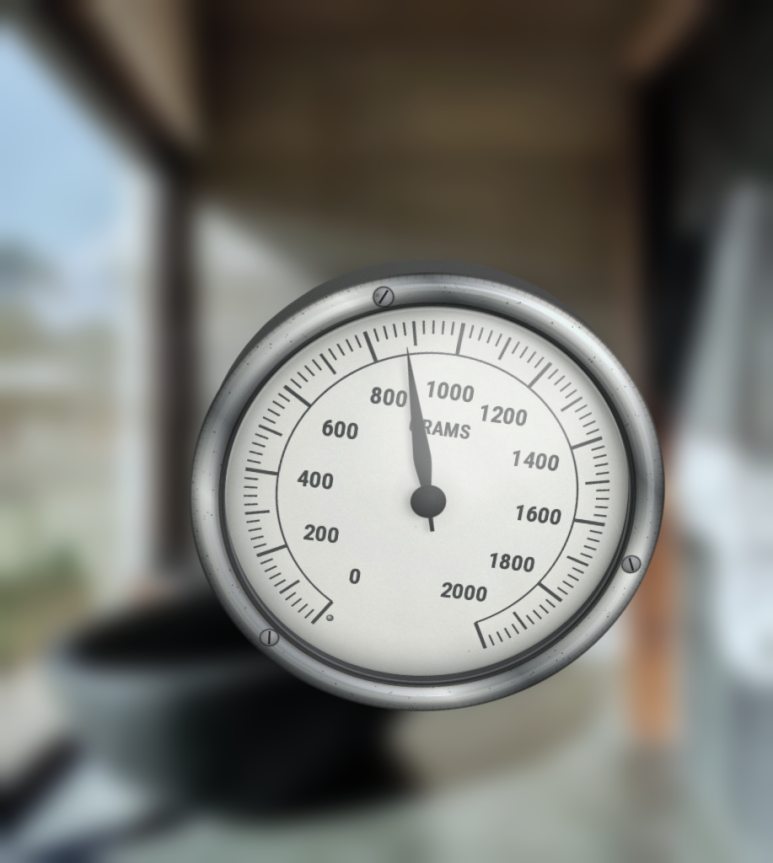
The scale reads g 880
